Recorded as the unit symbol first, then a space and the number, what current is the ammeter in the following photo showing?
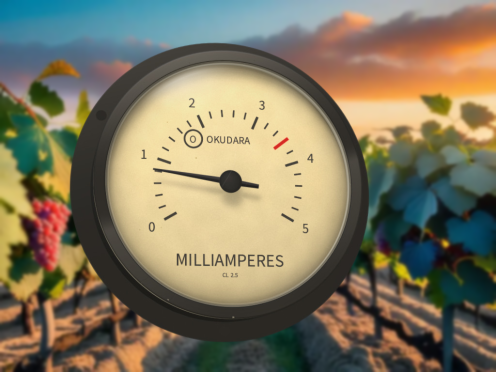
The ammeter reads mA 0.8
